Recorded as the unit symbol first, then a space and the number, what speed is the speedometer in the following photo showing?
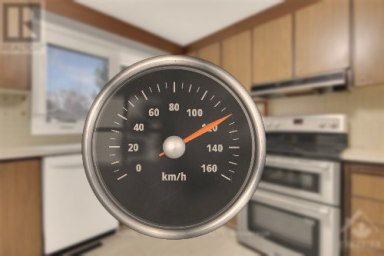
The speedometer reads km/h 120
